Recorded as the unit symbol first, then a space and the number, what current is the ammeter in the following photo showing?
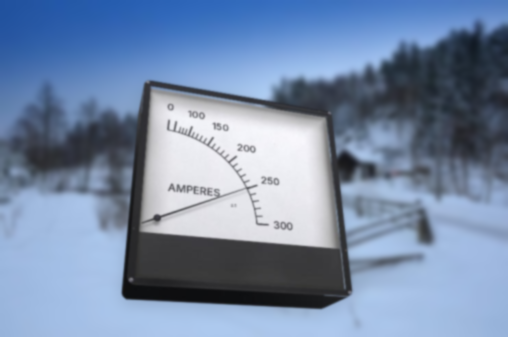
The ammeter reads A 250
